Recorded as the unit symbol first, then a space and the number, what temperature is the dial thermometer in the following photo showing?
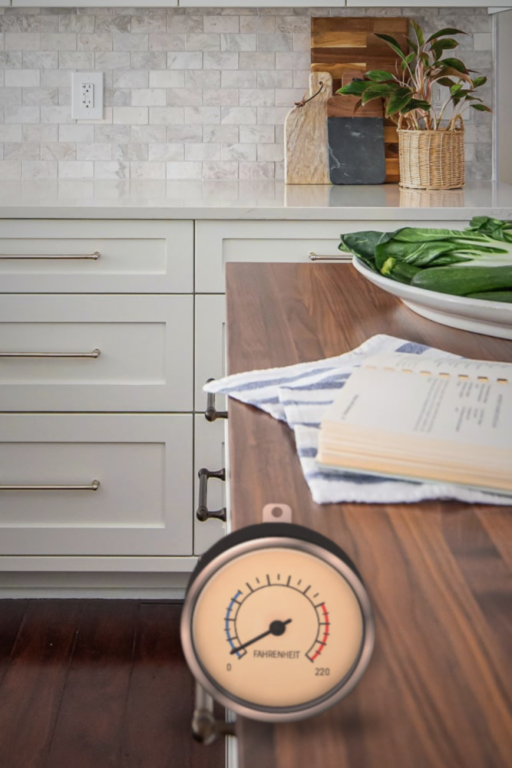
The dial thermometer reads °F 10
